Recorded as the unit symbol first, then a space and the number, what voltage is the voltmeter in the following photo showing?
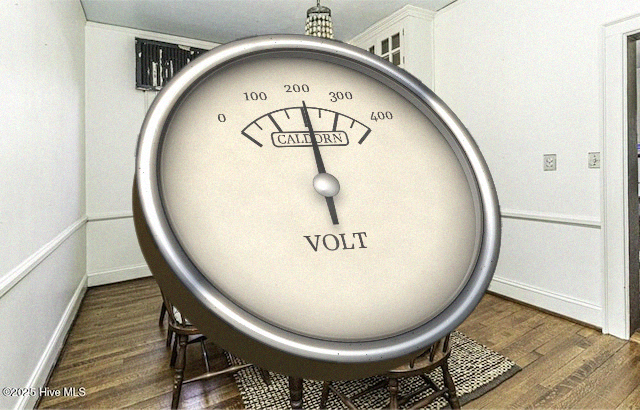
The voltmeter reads V 200
